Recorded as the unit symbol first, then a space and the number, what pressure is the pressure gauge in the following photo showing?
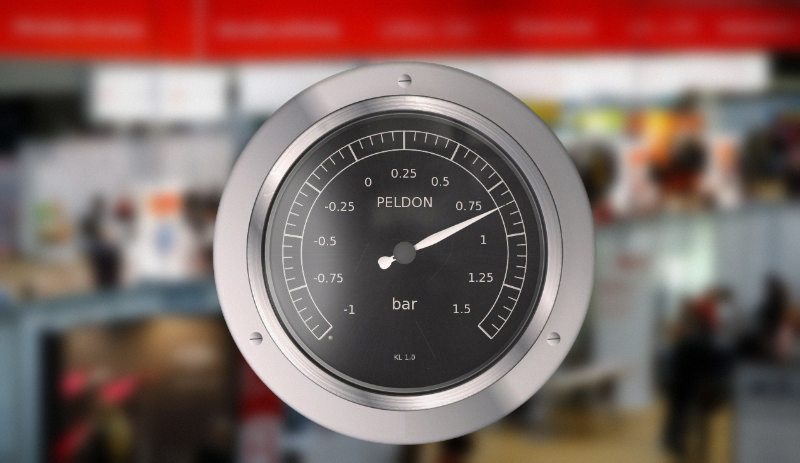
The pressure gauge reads bar 0.85
